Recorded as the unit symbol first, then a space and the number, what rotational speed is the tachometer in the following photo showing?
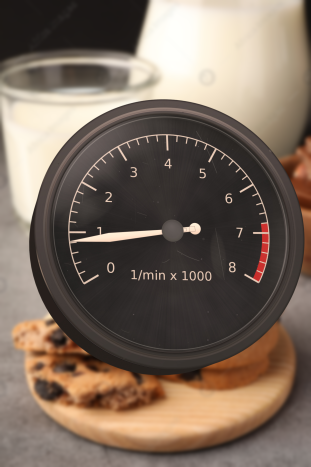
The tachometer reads rpm 800
